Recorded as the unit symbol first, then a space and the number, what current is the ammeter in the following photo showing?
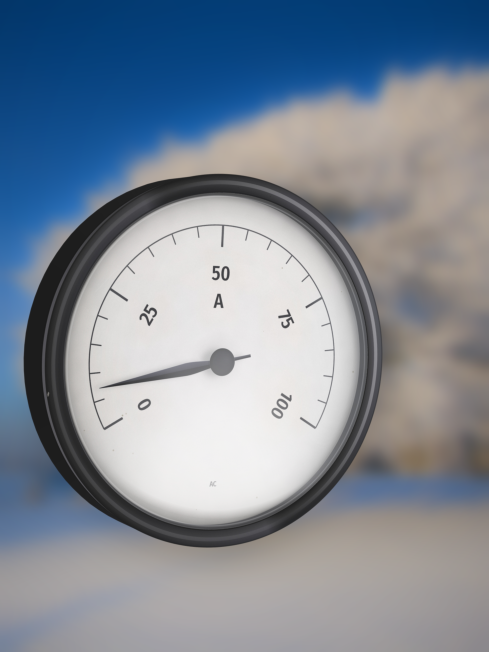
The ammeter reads A 7.5
